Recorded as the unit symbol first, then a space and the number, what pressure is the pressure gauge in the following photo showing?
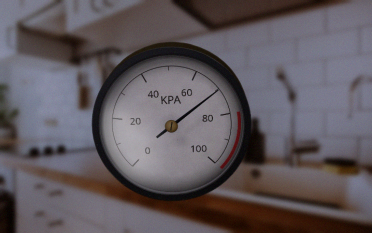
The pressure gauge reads kPa 70
